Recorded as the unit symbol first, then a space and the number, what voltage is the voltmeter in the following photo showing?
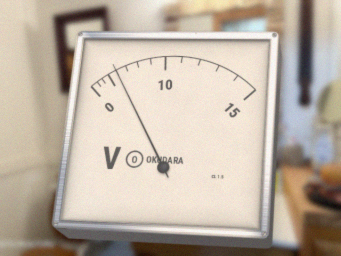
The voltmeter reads V 6
